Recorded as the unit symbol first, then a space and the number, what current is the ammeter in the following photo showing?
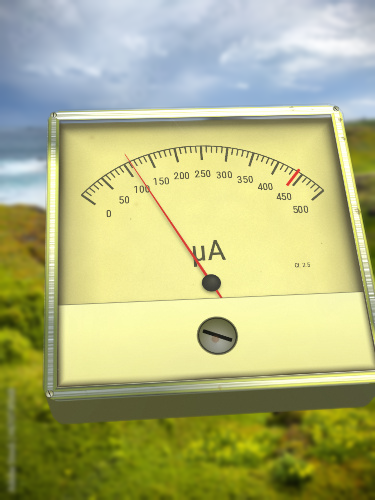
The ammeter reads µA 110
